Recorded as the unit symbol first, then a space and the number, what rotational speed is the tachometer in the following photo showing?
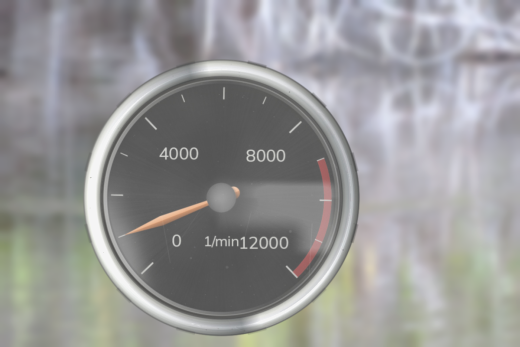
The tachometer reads rpm 1000
